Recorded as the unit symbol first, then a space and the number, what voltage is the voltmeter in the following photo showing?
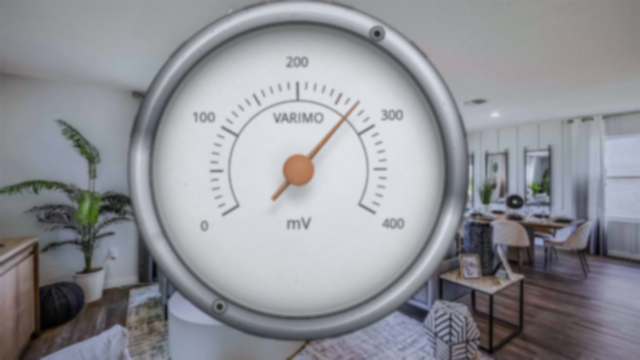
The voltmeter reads mV 270
